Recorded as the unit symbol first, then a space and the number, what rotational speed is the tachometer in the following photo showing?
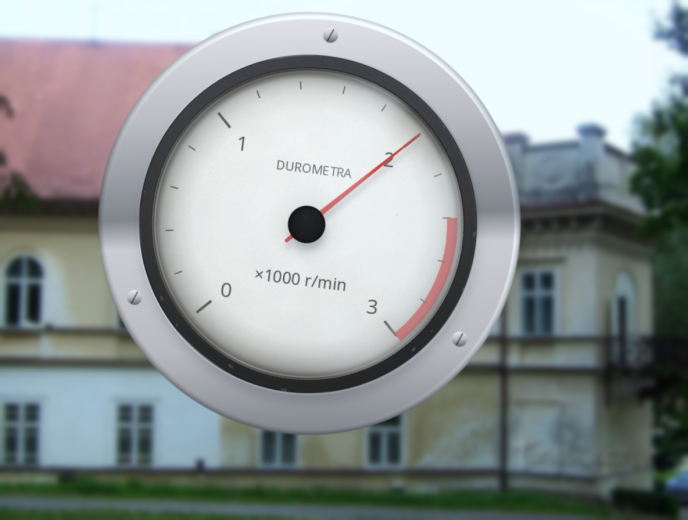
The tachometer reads rpm 2000
